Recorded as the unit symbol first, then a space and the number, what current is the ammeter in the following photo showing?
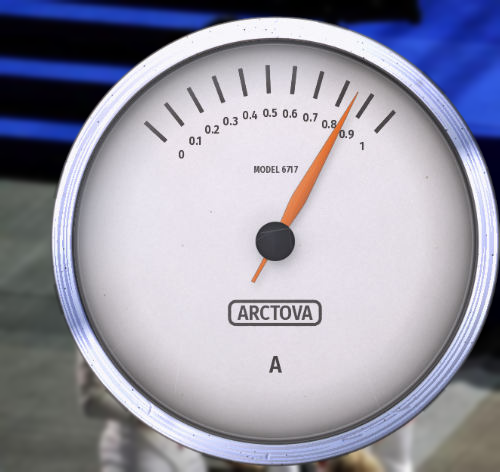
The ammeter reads A 0.85
